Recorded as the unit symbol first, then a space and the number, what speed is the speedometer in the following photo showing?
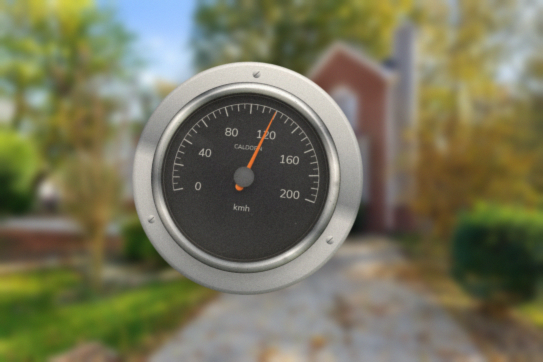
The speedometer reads km/h 120
